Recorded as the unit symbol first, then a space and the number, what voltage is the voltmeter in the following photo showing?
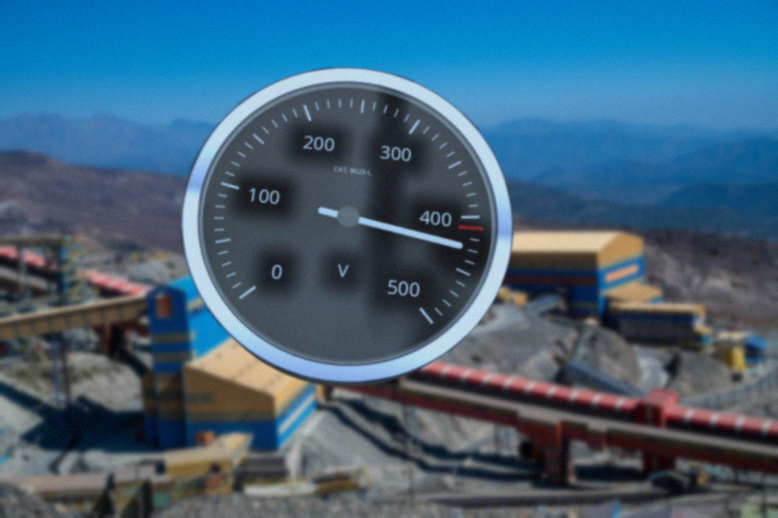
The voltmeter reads V 430
